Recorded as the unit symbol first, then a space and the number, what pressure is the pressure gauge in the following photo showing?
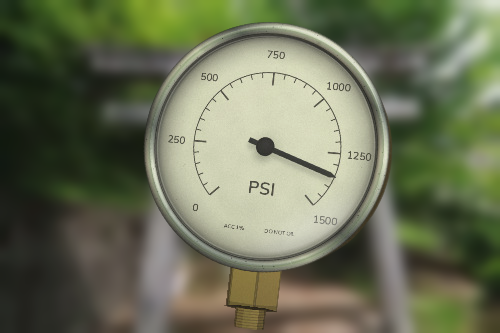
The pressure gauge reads psi 1350
